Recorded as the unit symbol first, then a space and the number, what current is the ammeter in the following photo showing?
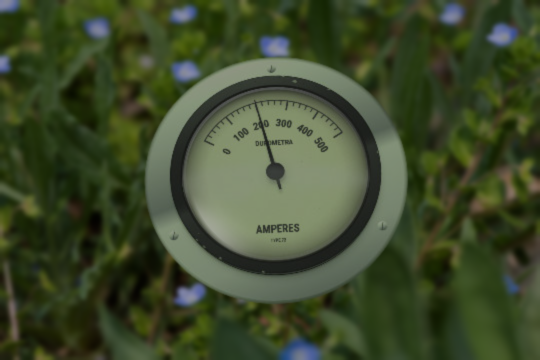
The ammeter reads A 200
